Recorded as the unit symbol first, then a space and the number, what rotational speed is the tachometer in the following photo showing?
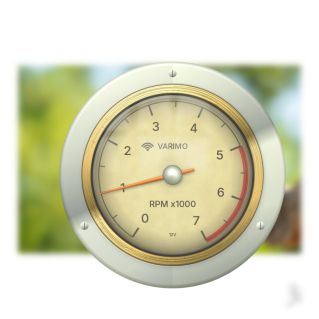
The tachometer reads rpm 1000
